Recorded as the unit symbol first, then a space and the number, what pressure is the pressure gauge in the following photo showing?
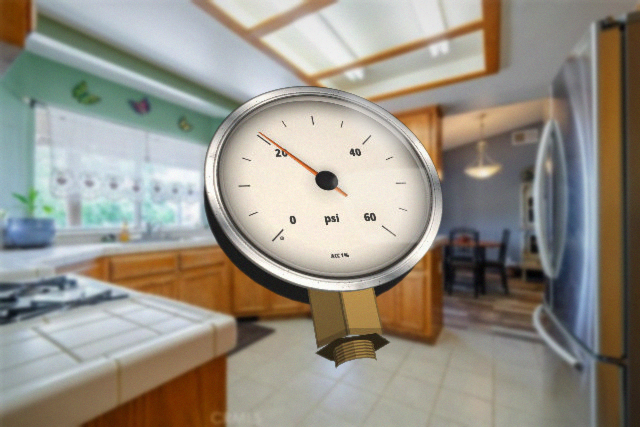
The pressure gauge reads psi 20
